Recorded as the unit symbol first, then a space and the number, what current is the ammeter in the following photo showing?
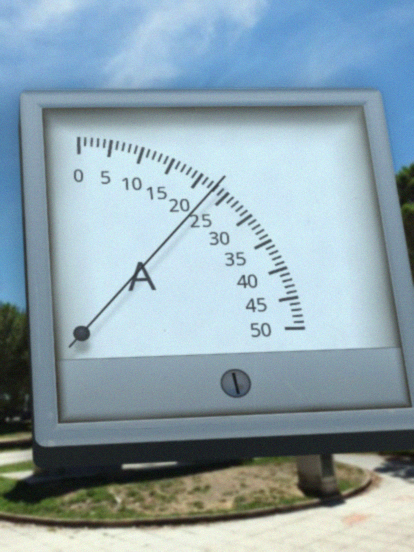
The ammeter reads A 23
